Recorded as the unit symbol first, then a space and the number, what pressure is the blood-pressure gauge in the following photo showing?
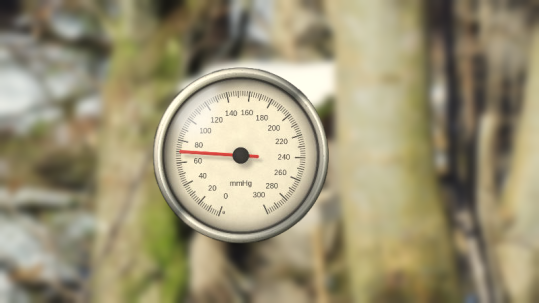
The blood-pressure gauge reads mmHg 70
